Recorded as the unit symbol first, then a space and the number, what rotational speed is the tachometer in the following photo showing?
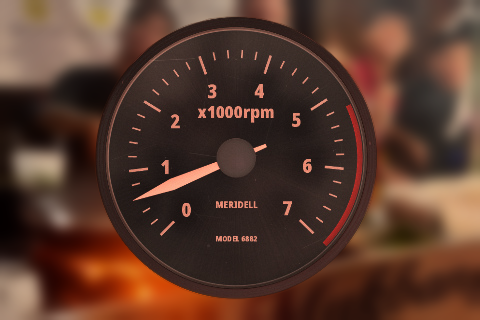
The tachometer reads rpm 600
